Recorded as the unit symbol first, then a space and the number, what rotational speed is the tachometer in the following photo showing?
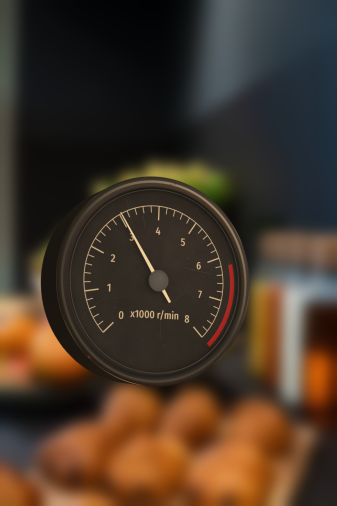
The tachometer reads rpm 3000
